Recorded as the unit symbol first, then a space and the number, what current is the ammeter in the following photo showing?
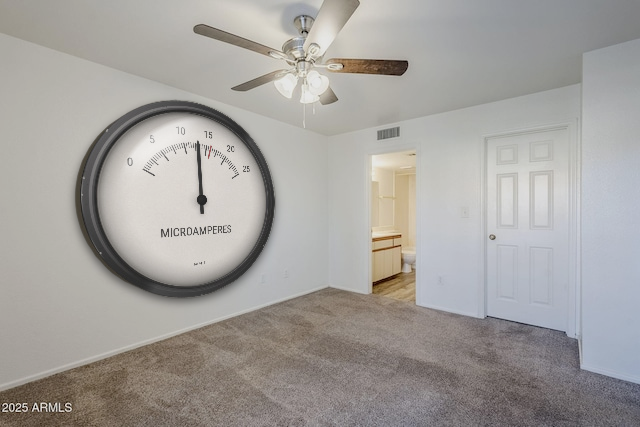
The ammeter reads µA 12.5
